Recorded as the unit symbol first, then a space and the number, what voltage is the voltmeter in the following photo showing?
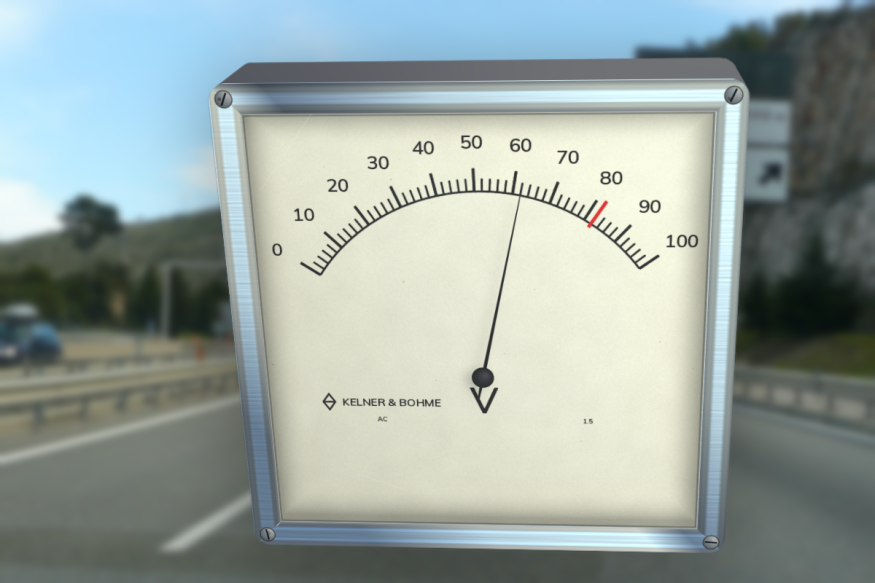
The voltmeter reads V 62
